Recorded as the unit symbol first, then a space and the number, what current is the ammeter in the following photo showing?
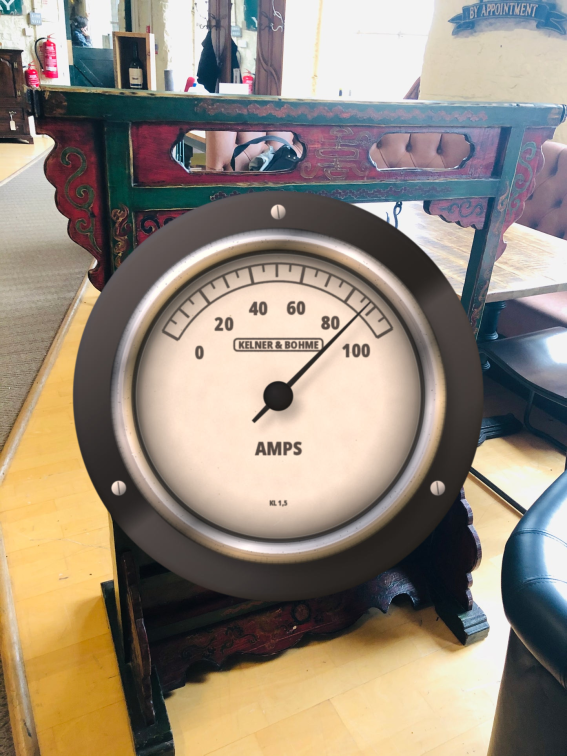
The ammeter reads A 87.5
